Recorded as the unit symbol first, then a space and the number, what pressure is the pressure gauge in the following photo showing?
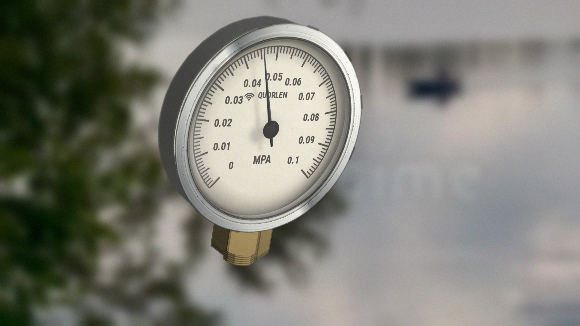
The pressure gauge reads MPa 0.045
